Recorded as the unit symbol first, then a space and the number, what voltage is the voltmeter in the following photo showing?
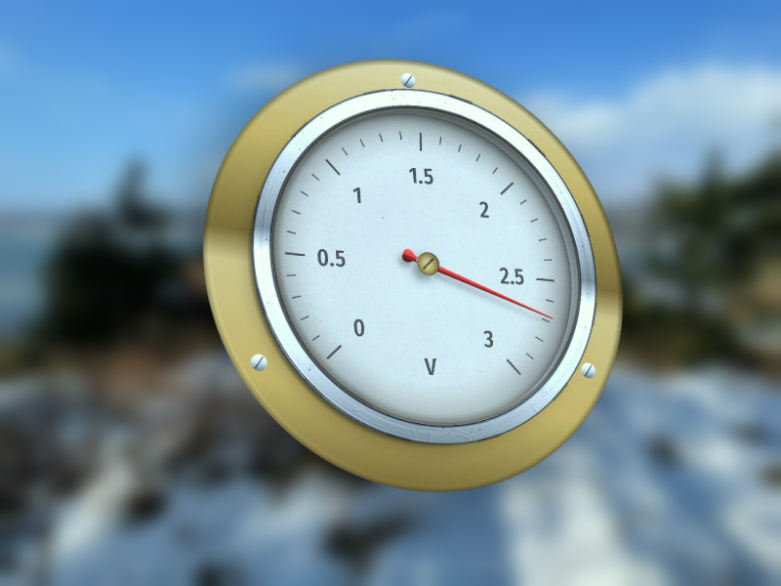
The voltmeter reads V 2.7
